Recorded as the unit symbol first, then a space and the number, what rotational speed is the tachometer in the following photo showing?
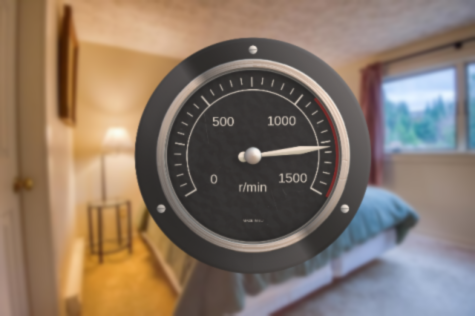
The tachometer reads rpm 1275
